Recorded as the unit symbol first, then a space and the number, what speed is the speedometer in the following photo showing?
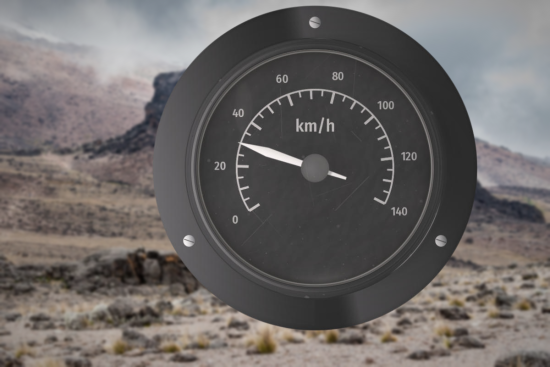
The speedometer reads km/h 30
